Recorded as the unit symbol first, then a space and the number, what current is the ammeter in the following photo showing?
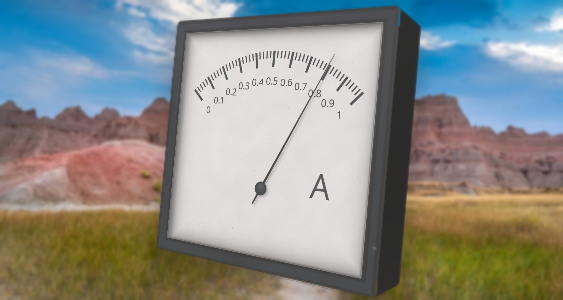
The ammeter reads A 0.8
